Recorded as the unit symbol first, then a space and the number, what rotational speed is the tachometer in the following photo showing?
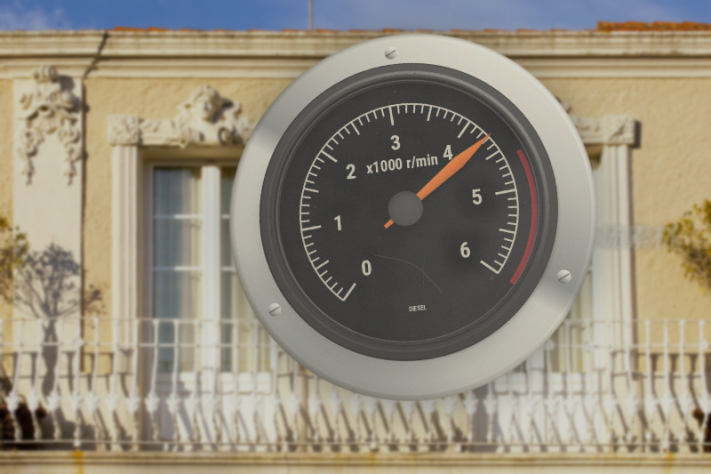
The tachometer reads rpm 4300
